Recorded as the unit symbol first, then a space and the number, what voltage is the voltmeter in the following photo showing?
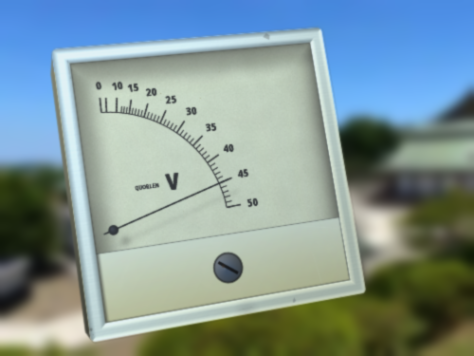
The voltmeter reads V 45
